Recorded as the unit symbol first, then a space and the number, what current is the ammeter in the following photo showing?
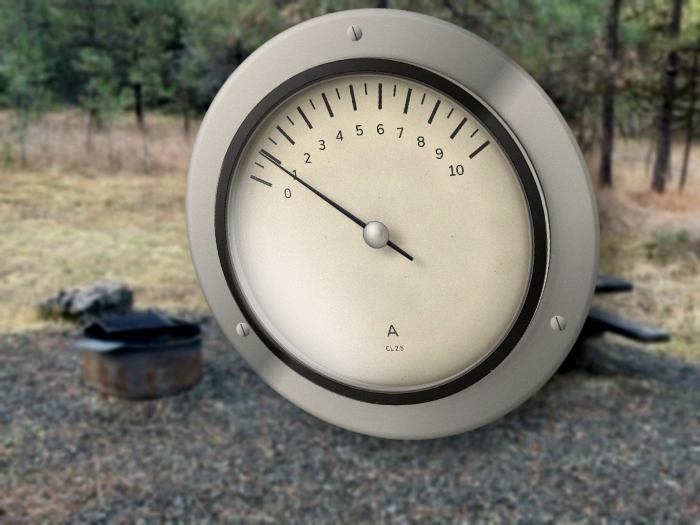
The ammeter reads A 1
